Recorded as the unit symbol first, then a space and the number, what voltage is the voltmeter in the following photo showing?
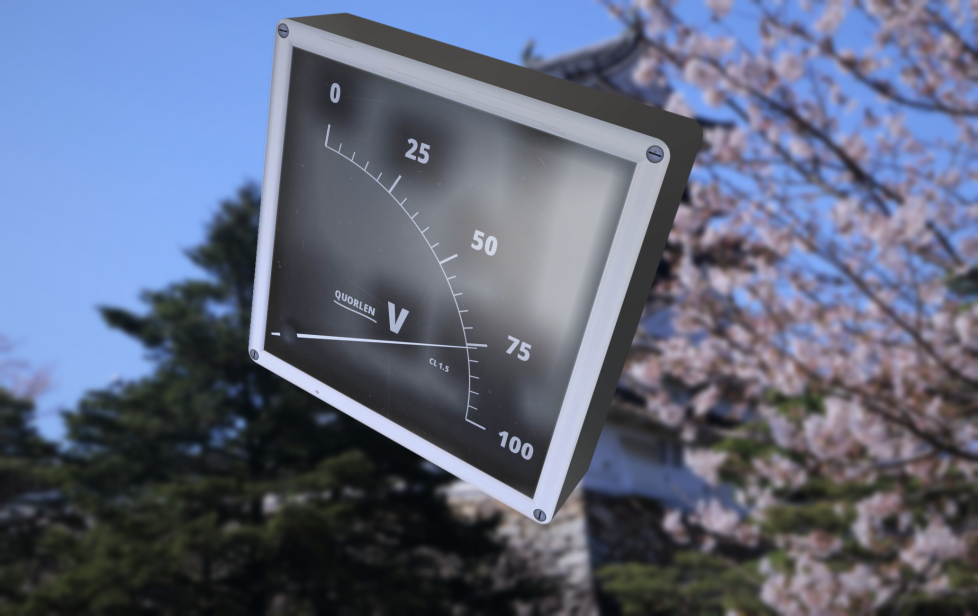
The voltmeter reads V 75
